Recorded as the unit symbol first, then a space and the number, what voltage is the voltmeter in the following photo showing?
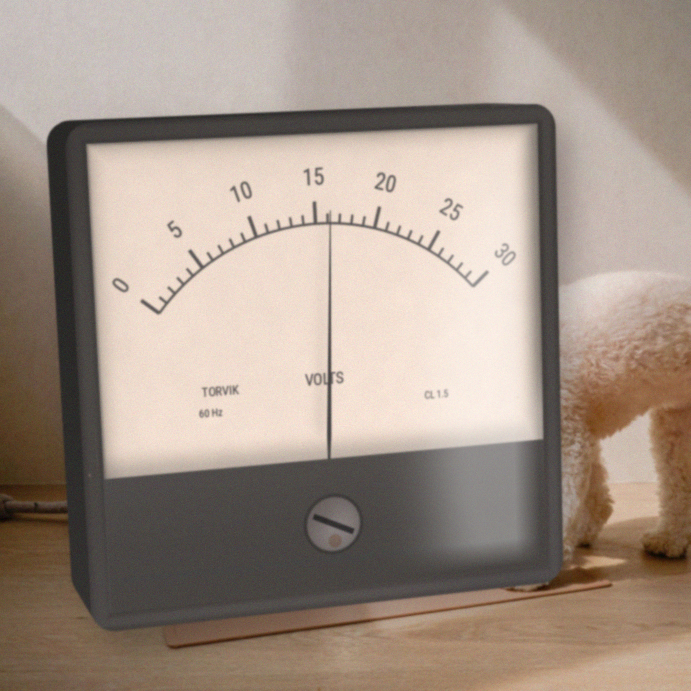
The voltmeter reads V 16
